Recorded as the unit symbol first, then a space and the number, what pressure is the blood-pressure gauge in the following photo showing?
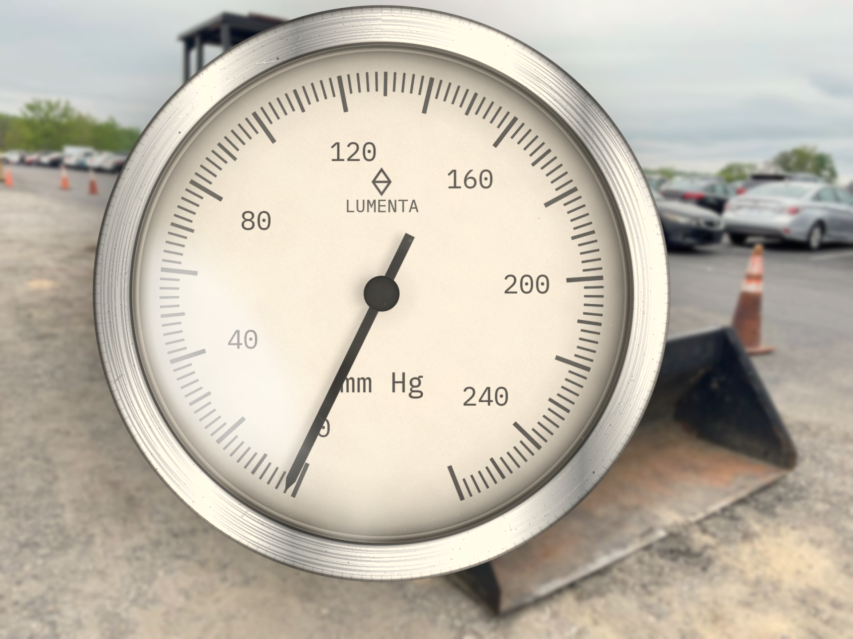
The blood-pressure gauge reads mmHg 2
